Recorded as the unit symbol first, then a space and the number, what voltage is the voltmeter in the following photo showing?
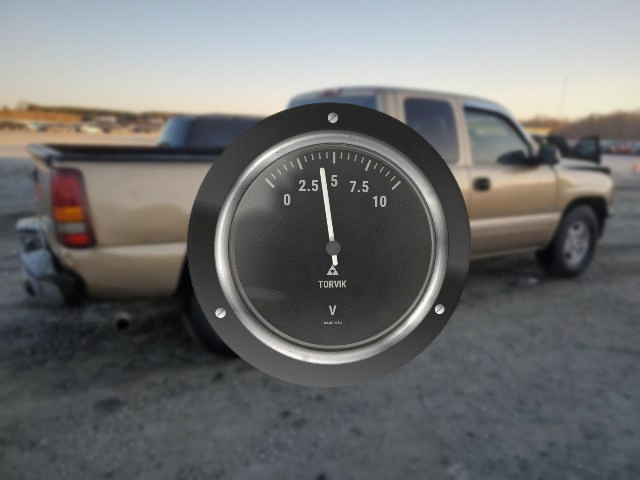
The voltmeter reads V 4
